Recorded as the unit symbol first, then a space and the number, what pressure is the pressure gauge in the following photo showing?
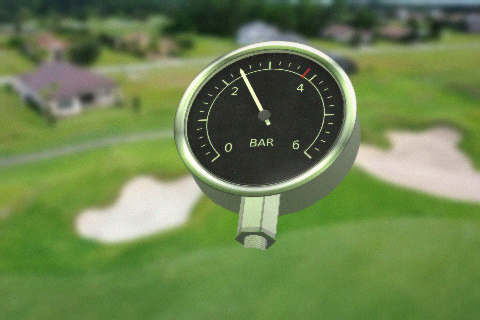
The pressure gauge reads bar 2.4
